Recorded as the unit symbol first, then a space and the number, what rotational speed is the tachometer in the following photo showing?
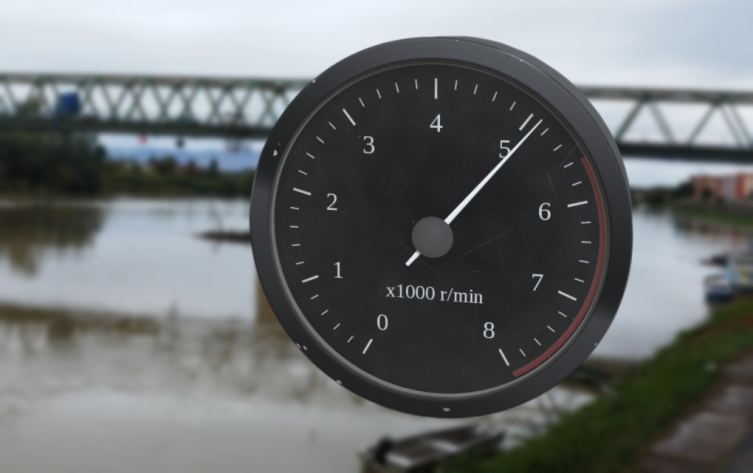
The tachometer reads rpm 5100
